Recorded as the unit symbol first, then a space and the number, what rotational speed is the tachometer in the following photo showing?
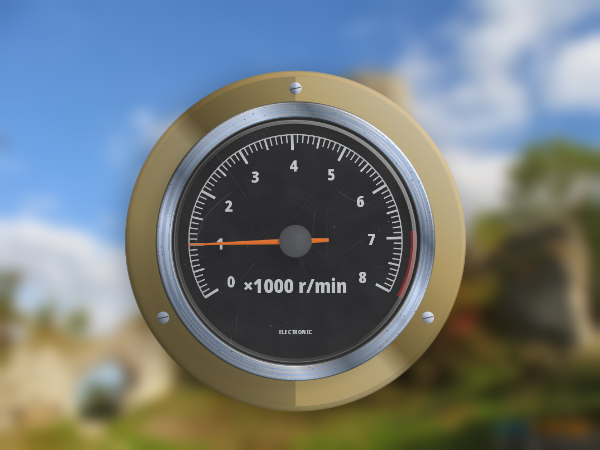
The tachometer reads rpm 1000
